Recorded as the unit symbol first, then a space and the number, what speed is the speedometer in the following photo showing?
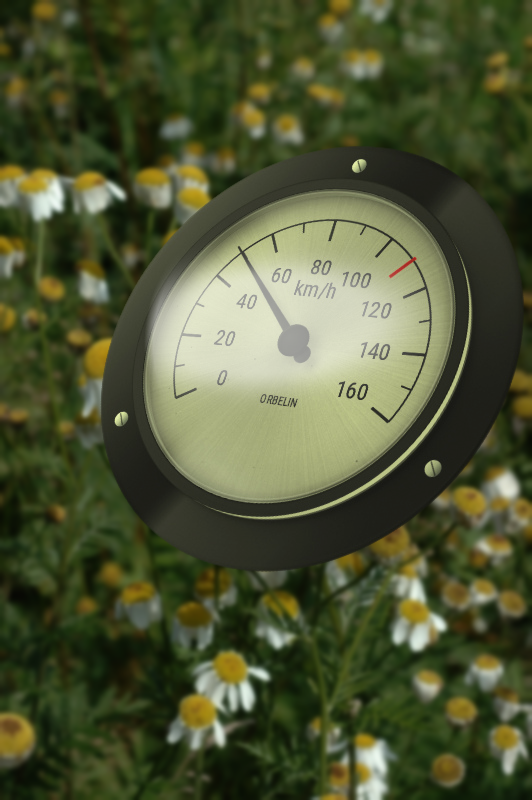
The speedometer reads km/h 50
